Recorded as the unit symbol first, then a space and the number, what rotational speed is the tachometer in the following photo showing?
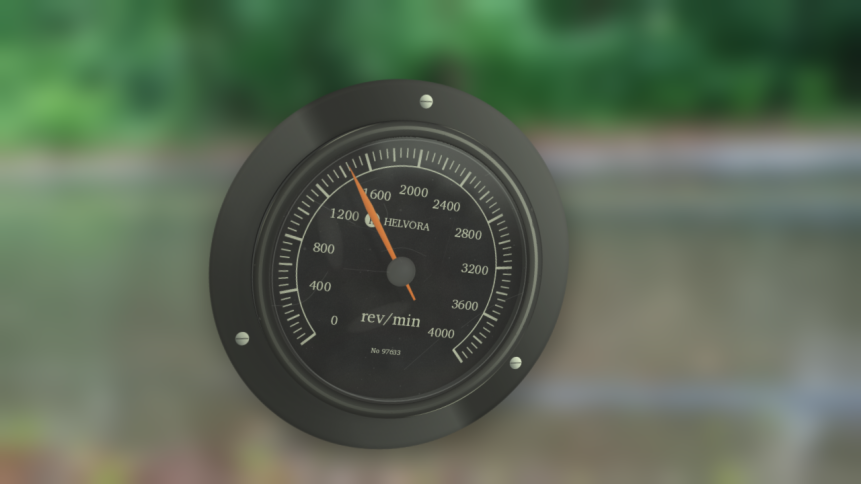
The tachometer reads rpm 1450
